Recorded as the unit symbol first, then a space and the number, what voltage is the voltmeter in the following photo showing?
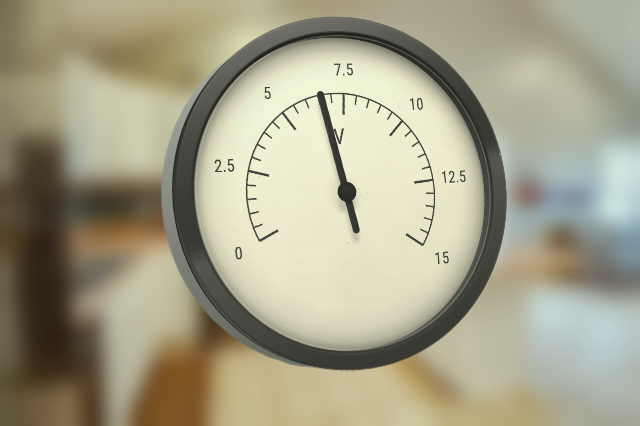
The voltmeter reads V 6.5
